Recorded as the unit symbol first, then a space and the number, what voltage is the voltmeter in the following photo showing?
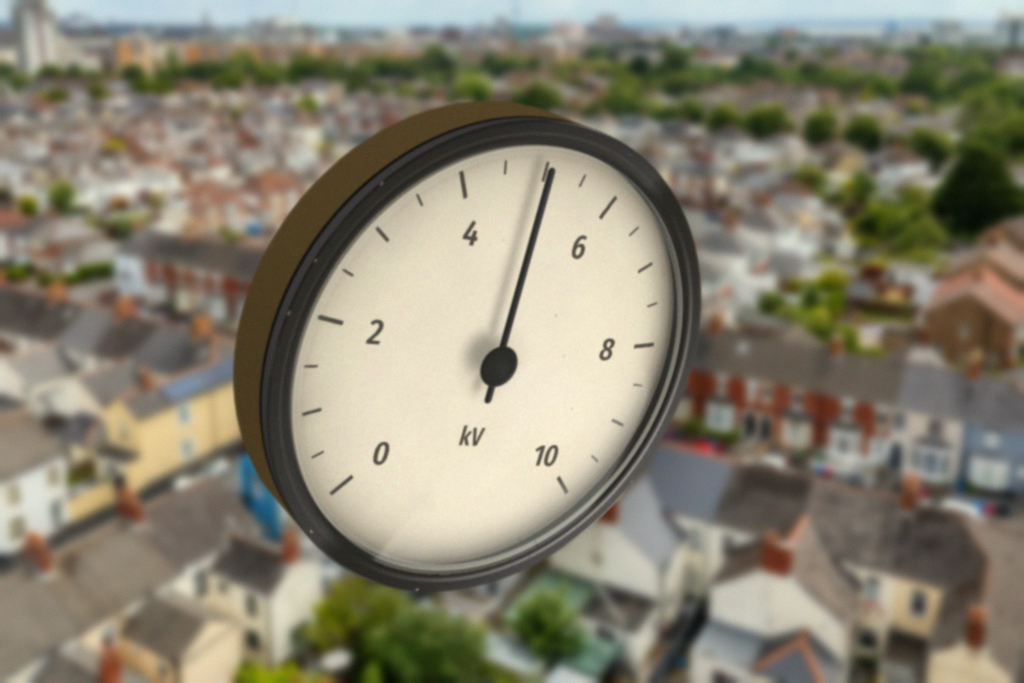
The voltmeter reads kV 5
